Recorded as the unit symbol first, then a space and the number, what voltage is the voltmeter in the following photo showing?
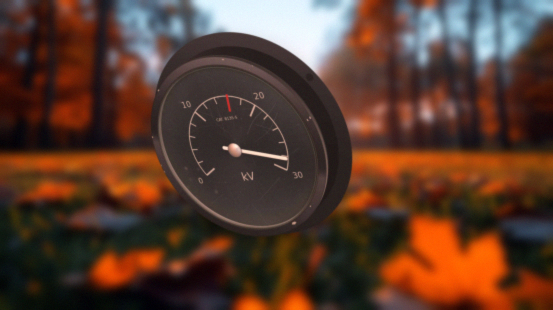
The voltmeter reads kV 28
